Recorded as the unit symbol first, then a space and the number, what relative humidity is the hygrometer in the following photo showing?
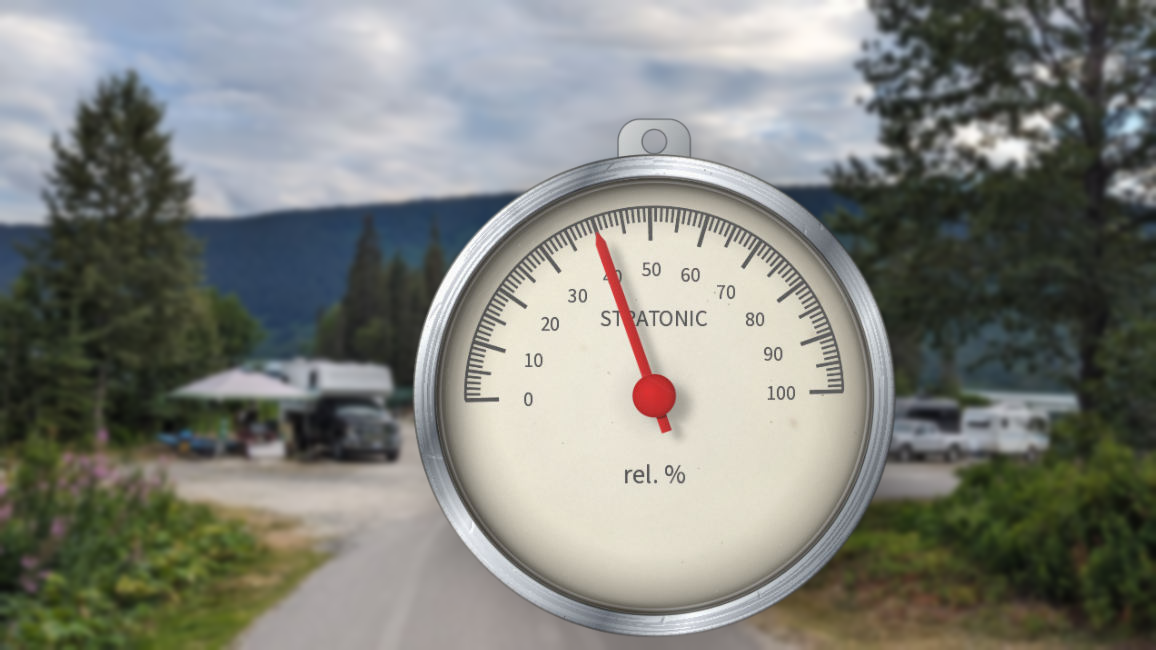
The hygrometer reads % 40
